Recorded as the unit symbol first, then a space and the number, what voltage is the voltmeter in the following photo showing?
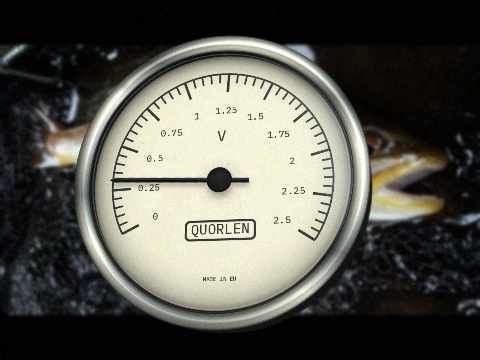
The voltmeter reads V 0.3
